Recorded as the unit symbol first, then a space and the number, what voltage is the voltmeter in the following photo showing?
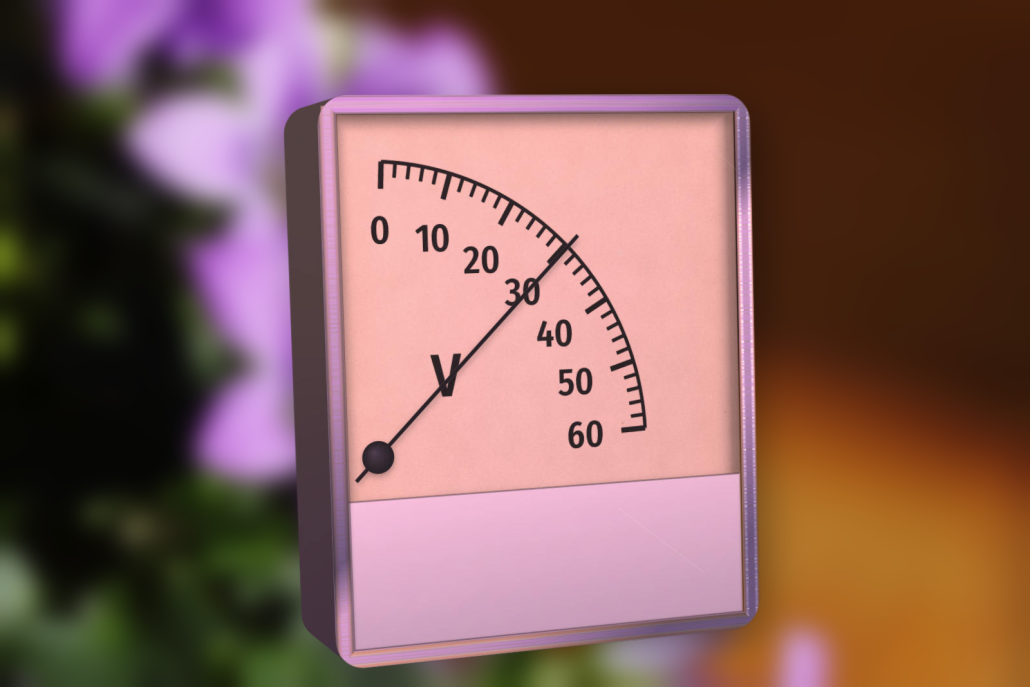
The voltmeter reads V 30
